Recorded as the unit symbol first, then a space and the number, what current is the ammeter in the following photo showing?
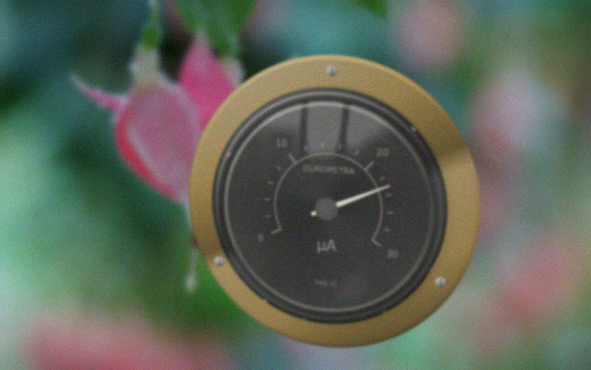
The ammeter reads µA 23
